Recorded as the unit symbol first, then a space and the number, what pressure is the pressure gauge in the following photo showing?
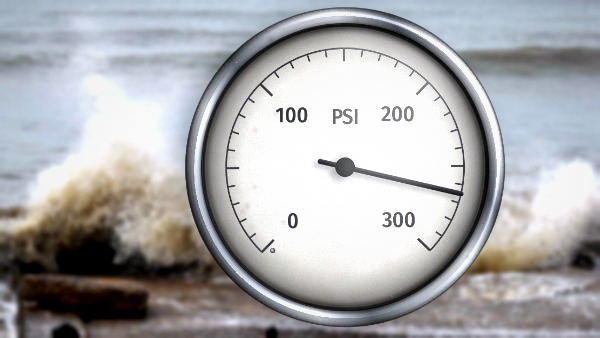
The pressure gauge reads psi 265
